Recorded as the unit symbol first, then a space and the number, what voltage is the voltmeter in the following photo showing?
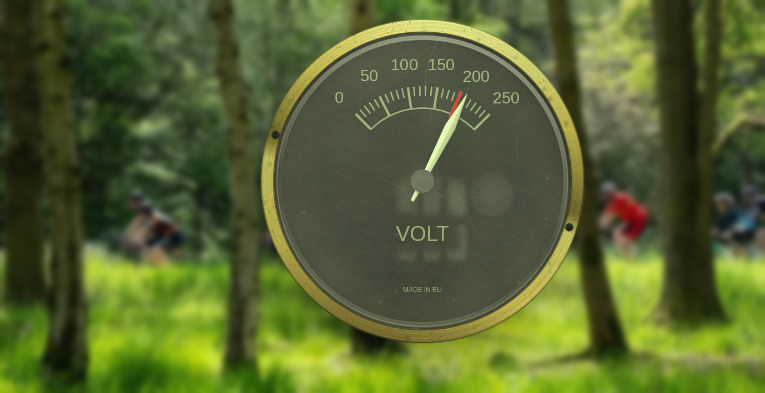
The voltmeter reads V 200
